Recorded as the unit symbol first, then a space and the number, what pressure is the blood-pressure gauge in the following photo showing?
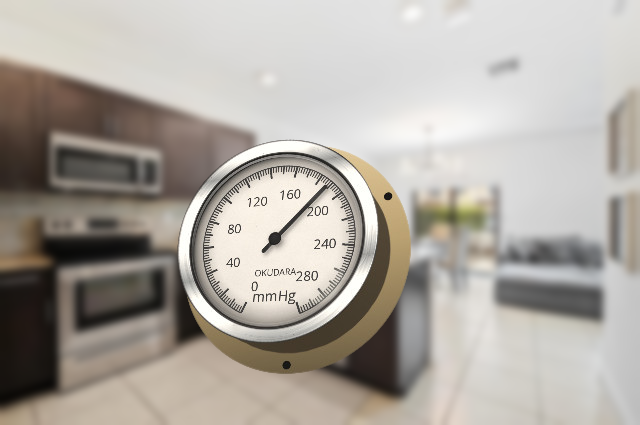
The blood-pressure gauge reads mmHg 190
